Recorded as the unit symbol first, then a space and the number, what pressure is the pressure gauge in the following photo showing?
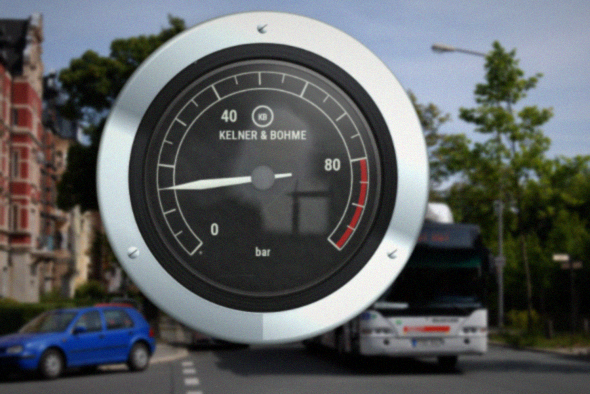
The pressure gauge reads bar 15
